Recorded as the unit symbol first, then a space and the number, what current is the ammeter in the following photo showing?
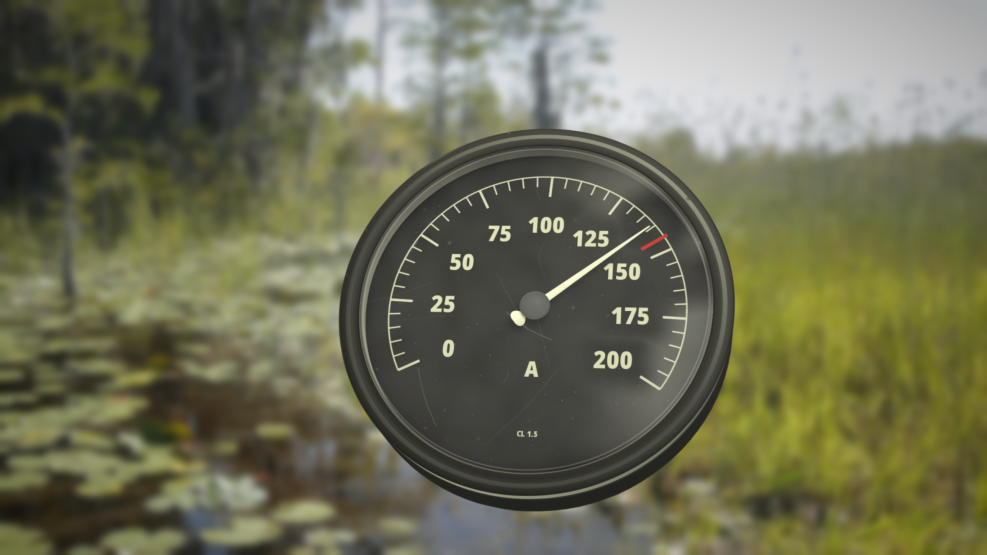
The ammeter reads A 140
